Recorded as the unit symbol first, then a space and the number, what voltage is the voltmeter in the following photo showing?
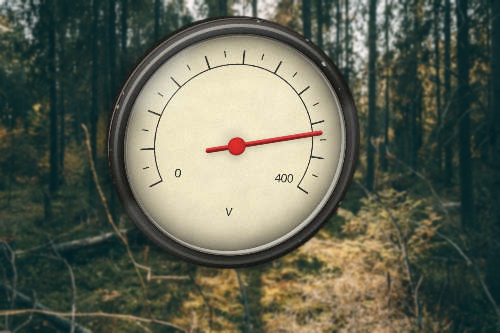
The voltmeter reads V 330
